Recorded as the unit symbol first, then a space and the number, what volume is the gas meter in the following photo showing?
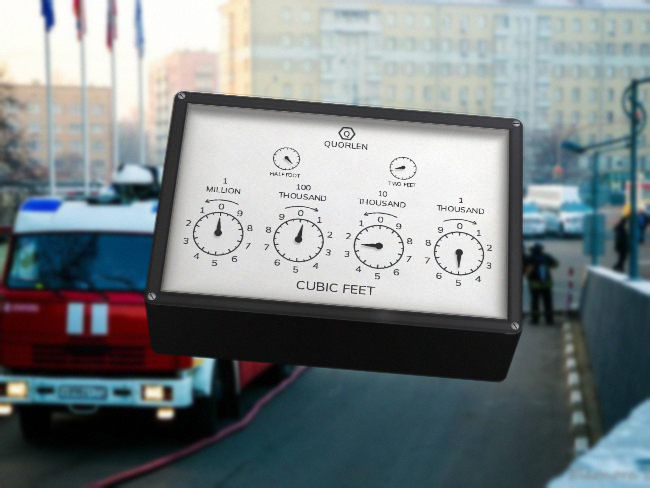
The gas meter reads ft³ 2500
